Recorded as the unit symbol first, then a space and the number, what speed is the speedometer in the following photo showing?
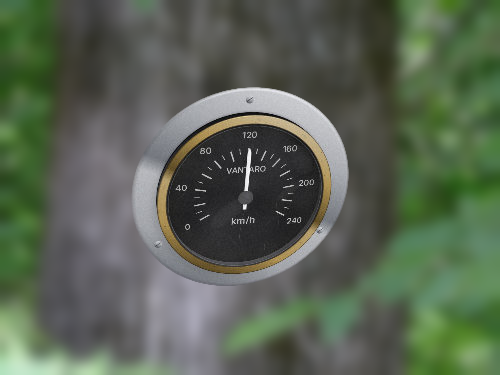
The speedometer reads km/h 120
